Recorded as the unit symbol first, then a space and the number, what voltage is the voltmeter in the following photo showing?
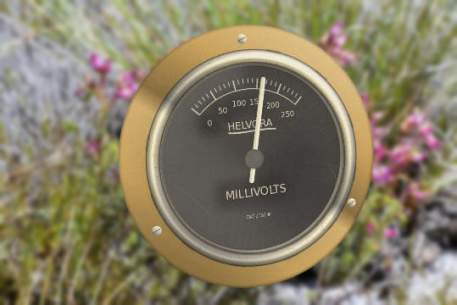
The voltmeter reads mV 160
